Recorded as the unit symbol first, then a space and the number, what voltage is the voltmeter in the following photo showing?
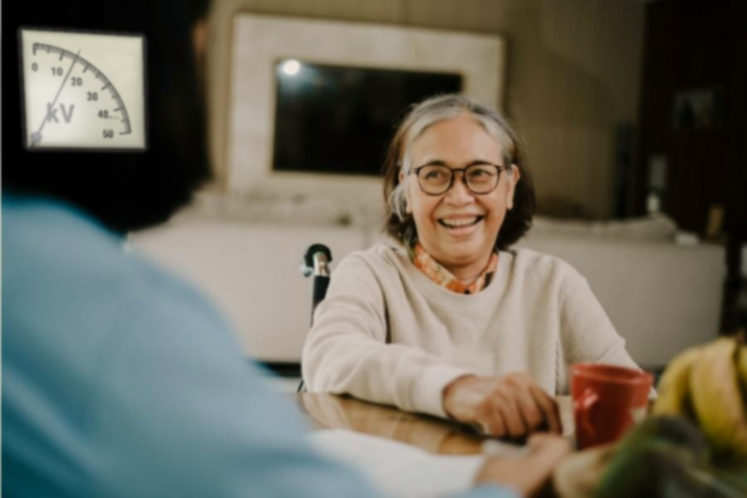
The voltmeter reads kV 15
